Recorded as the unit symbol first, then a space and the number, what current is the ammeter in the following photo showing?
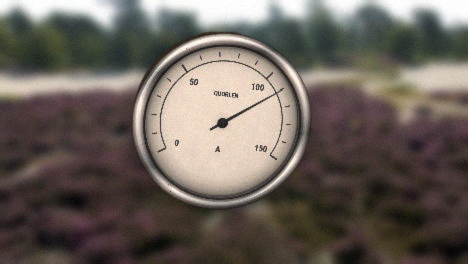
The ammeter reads A 110
